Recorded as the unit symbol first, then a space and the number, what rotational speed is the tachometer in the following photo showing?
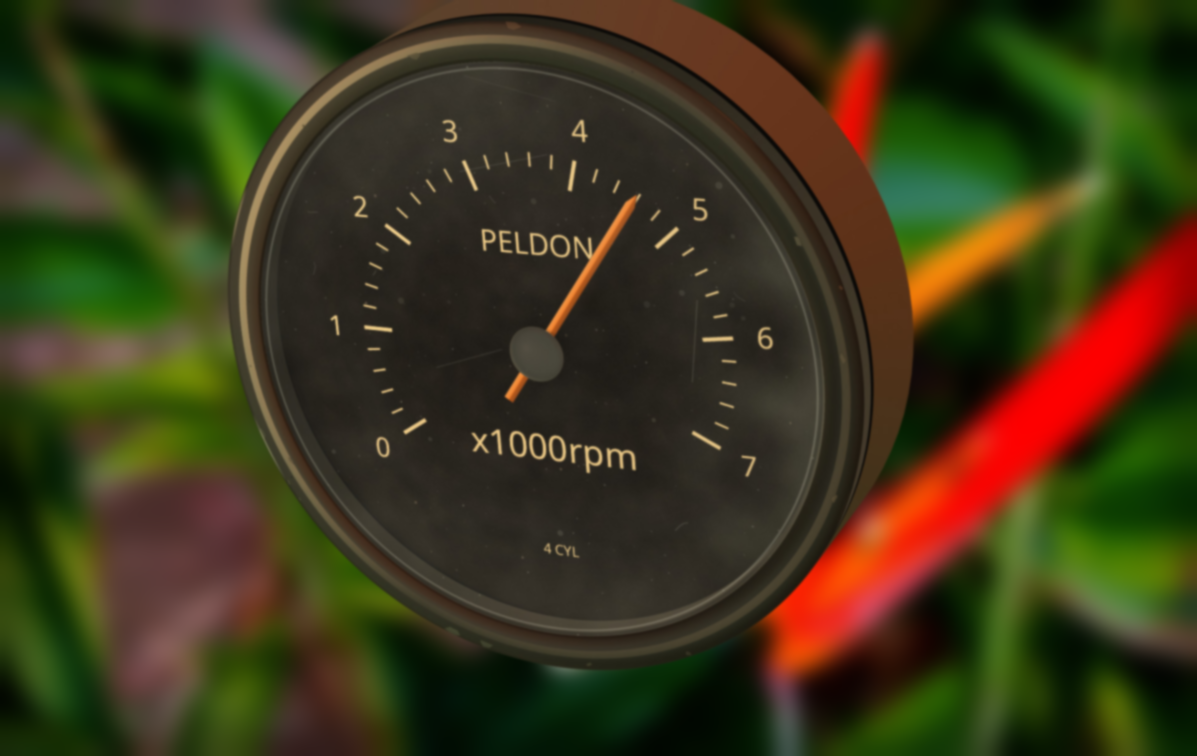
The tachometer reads rpm 4600
